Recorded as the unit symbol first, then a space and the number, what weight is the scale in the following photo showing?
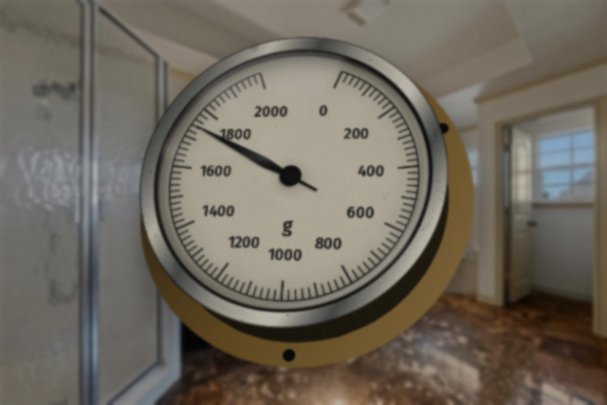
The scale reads g 1740
